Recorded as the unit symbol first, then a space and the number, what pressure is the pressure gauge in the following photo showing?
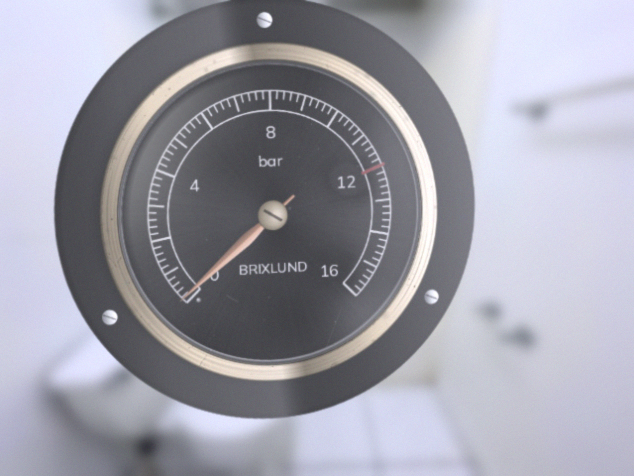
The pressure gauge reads bar 0.2
